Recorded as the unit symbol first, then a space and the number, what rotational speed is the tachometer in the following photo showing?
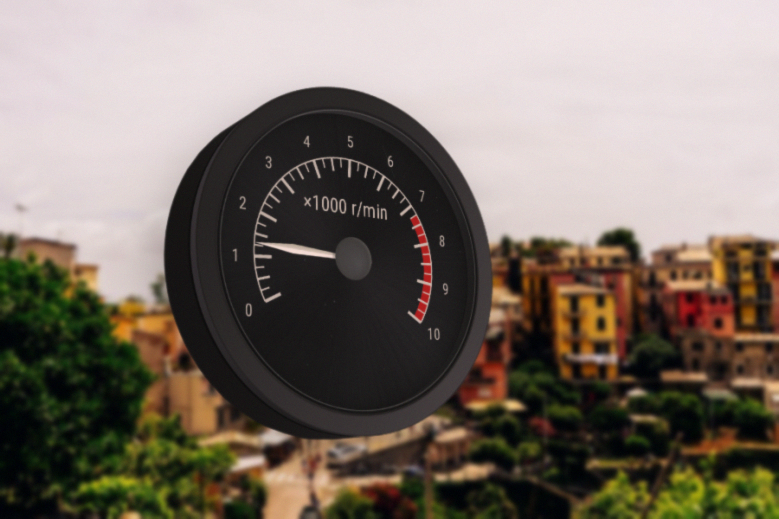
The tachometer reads rpm 1250
